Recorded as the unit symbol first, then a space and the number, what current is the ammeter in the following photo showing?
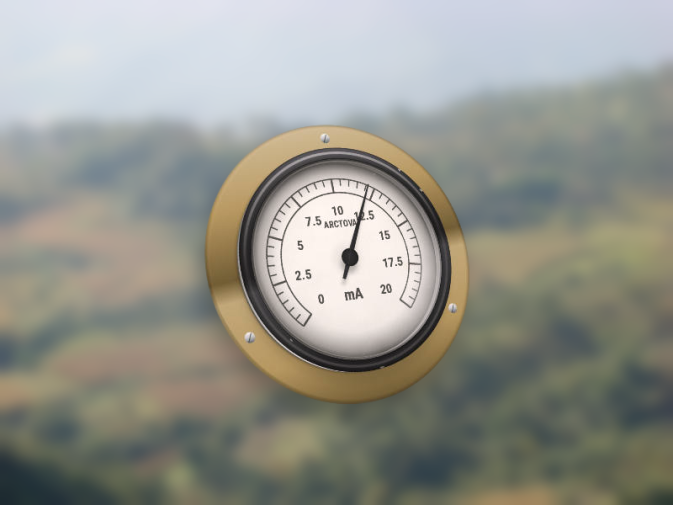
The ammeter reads mA 12
